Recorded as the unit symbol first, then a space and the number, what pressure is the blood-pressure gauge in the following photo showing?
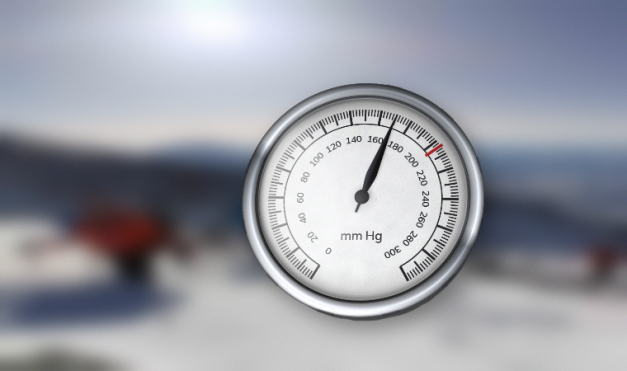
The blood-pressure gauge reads mmHg 170
